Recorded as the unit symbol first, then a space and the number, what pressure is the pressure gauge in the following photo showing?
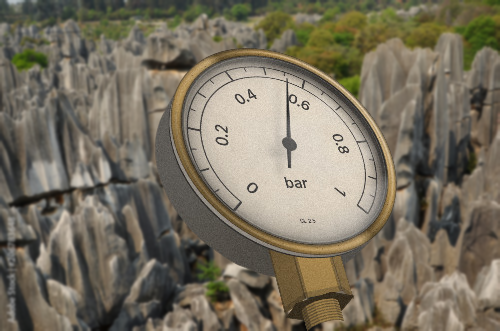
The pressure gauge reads bar 0.55
